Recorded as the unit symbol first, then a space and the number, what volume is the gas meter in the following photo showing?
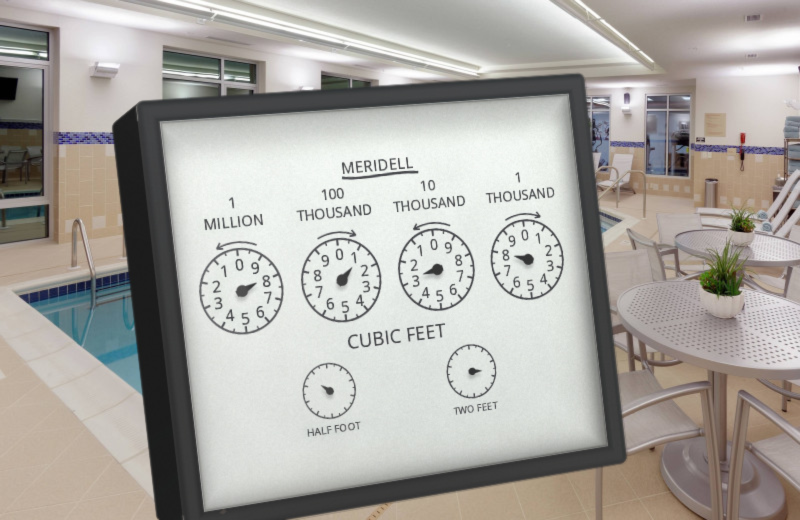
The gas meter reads ft³ 812800
